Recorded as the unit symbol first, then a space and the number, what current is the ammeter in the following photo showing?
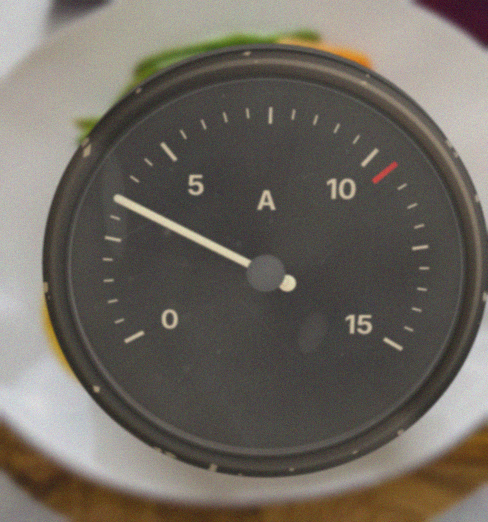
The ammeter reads A 3.5
